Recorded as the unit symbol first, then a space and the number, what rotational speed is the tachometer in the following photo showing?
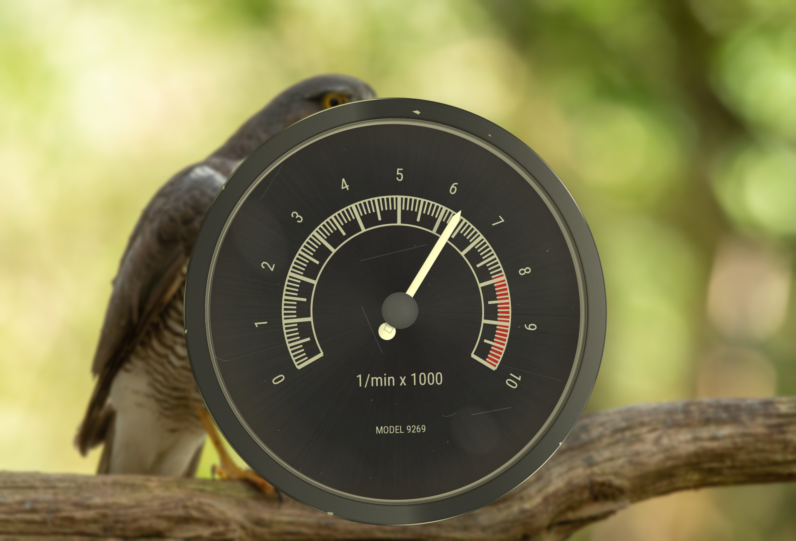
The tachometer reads rpm 6300
